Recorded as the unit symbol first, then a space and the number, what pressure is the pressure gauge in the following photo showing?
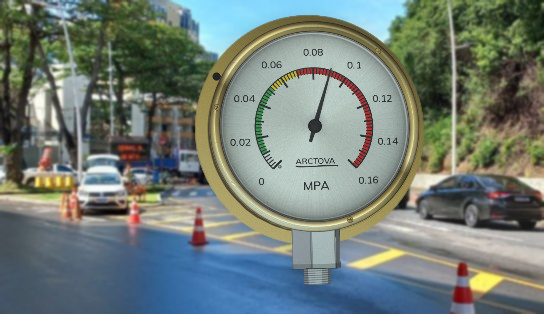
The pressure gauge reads MPa 0.09
